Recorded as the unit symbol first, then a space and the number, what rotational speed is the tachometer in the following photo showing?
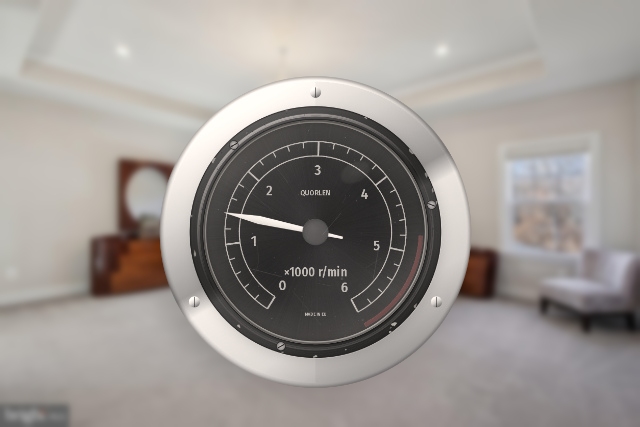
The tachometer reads rpm 1400
